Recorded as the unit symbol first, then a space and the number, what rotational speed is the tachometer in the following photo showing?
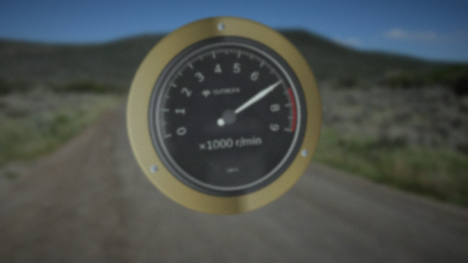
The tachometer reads rpm 7000
